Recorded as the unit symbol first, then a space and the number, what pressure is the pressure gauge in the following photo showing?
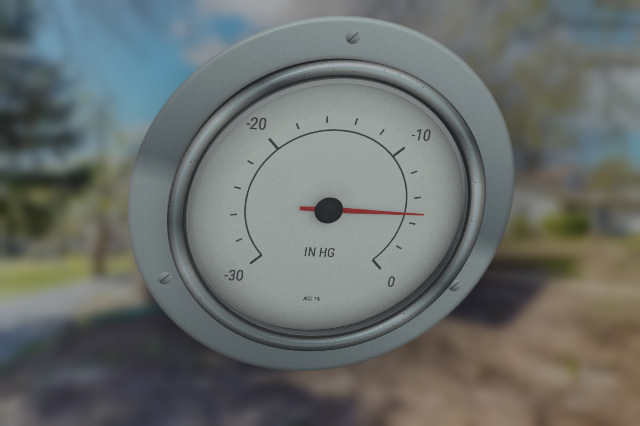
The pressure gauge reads inHg -5
